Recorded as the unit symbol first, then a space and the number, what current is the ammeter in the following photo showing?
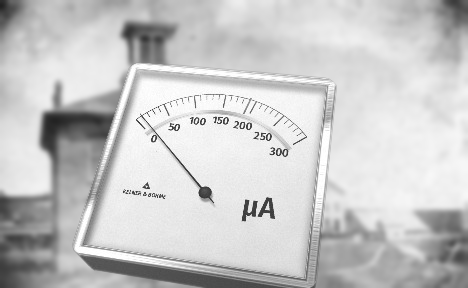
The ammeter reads µA 10
